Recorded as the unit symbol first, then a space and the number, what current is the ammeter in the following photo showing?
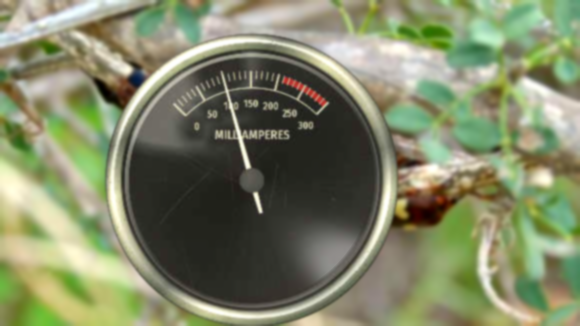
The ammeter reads mA 100
